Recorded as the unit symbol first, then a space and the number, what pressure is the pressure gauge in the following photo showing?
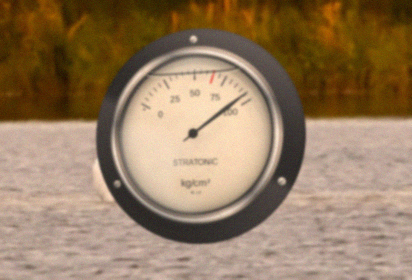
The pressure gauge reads kg/cm² 95
